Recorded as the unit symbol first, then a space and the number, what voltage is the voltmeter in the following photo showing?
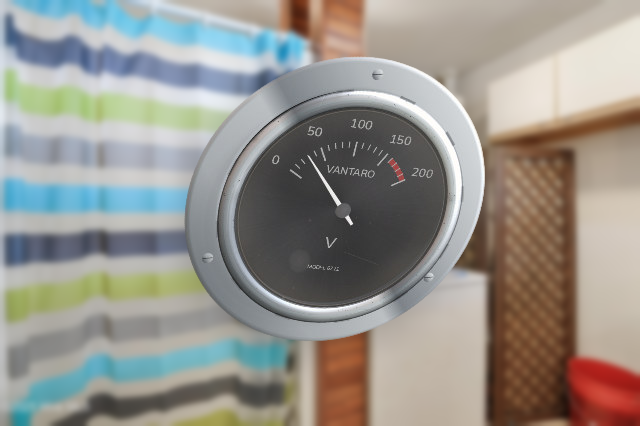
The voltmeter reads V 30
